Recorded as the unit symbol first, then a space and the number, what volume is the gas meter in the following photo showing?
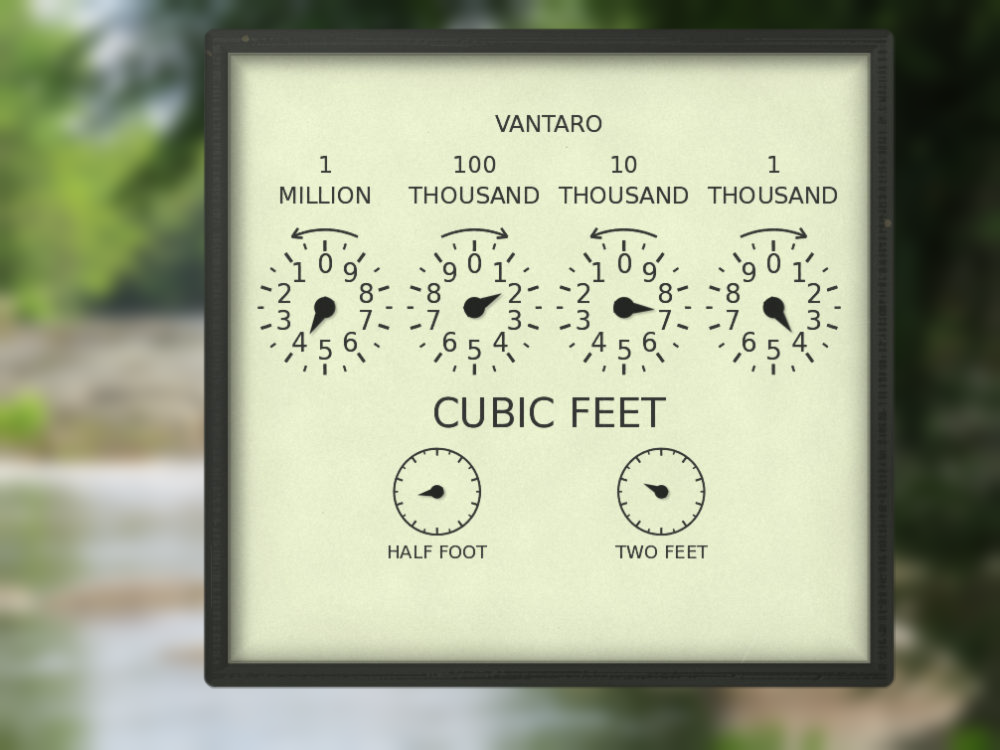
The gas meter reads ft³ 417400
